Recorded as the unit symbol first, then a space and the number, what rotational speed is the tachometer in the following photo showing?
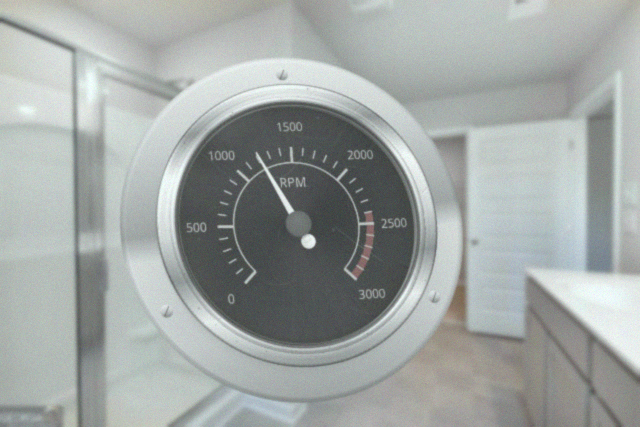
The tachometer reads rpm 1200
